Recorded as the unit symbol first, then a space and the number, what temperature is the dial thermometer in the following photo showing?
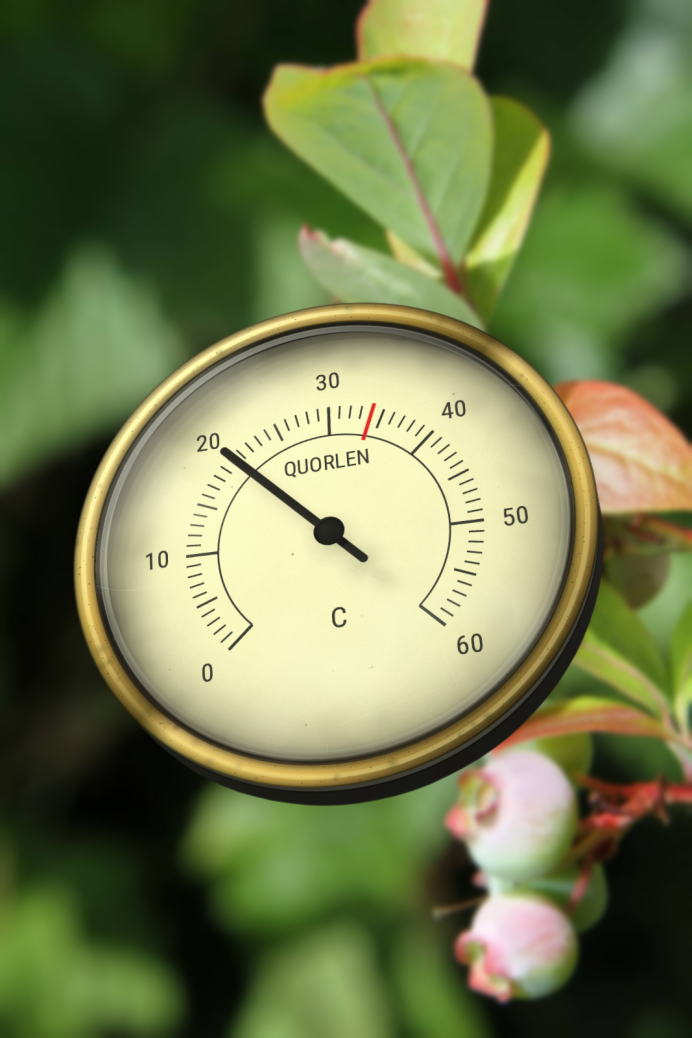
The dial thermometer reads °C 20
